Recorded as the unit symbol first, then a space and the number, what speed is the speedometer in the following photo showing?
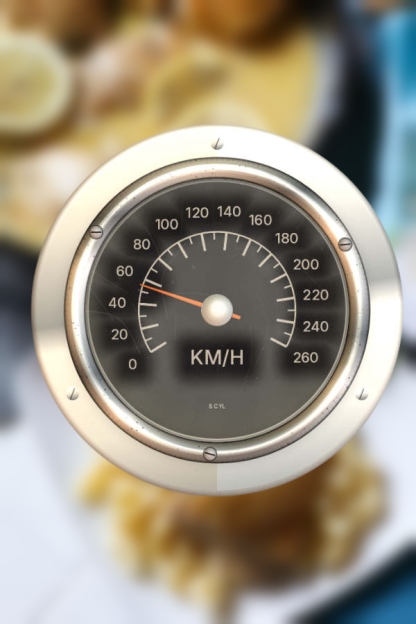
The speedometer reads km/h 55
